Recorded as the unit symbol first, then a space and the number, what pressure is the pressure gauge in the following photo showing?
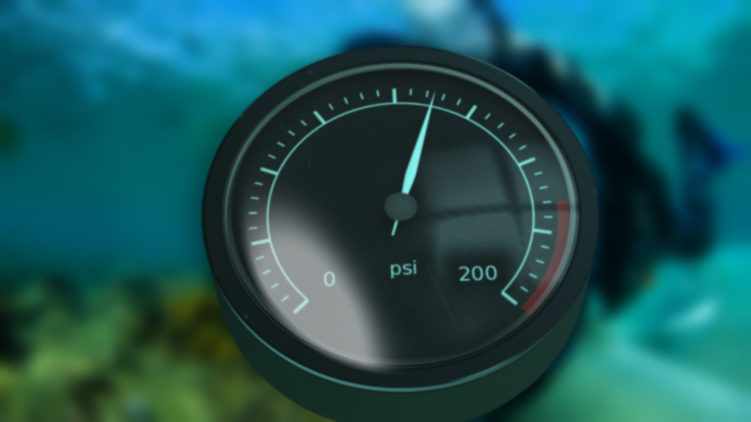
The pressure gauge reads psi 112.5
